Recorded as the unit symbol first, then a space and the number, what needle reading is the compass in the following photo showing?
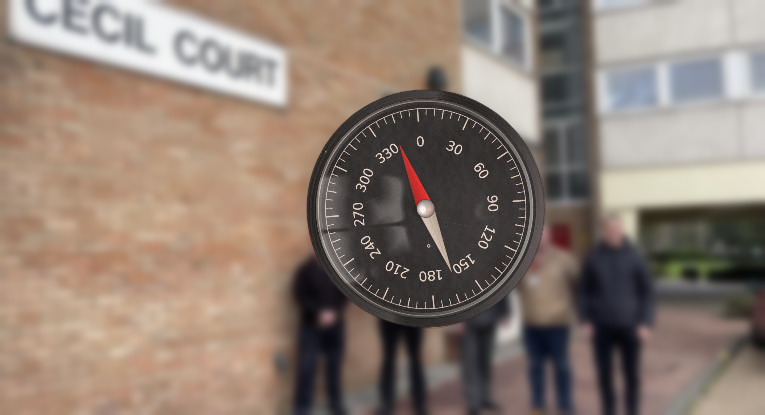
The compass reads ° 342.5
